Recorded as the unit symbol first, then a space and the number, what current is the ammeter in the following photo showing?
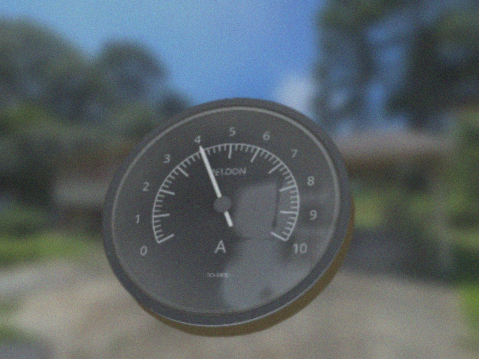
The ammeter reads A 4
